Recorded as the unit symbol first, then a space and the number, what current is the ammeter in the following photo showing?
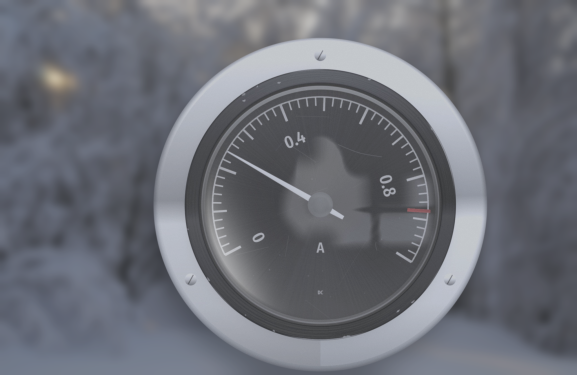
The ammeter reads A 0.24
